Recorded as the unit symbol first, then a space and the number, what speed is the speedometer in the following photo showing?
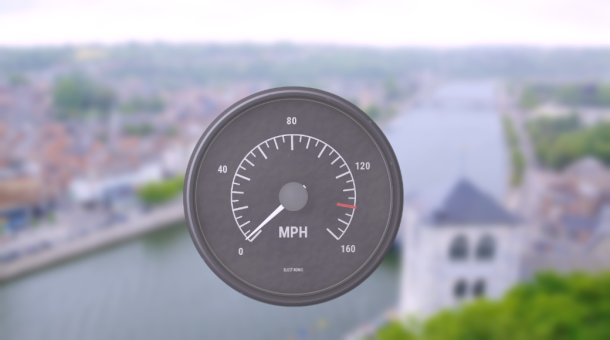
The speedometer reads mph 2.5
